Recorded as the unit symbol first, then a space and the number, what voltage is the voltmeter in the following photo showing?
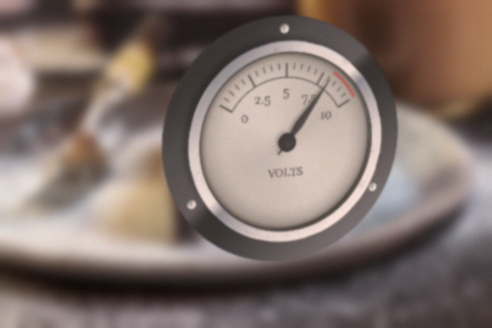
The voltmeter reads V 8
